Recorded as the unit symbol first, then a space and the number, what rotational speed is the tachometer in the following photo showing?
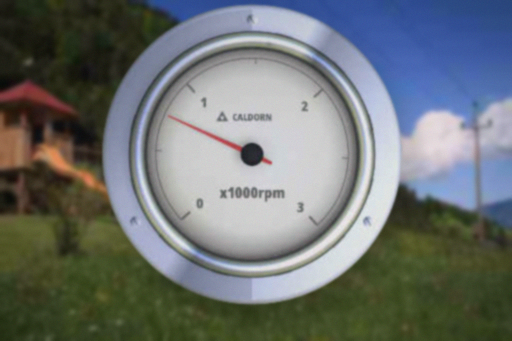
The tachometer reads rpm 750
